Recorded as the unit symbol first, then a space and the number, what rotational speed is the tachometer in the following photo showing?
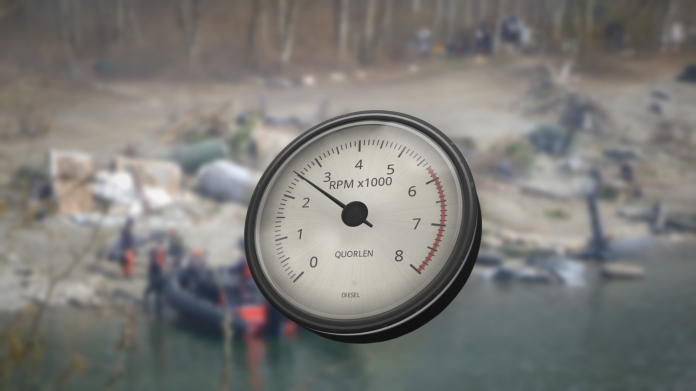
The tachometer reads rpm 2500
